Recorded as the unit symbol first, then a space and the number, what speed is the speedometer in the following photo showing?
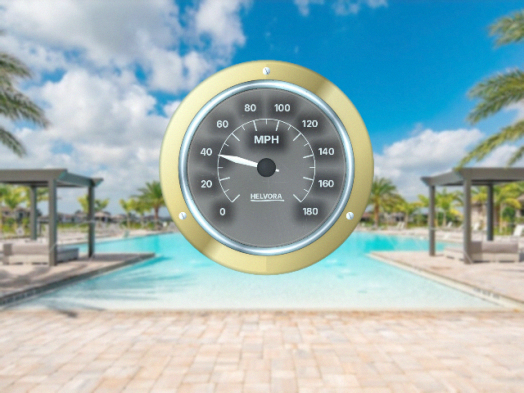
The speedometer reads mph 40
